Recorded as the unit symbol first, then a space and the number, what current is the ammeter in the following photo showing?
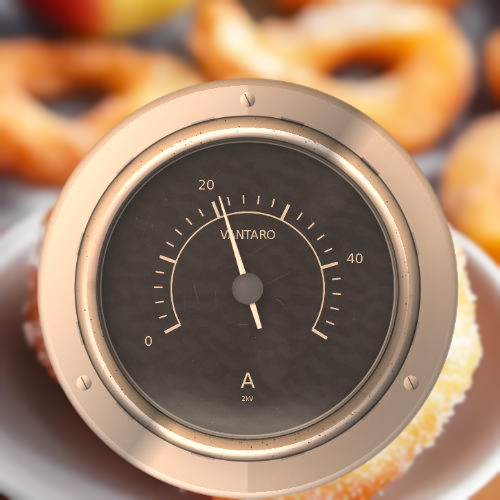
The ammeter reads A 21
